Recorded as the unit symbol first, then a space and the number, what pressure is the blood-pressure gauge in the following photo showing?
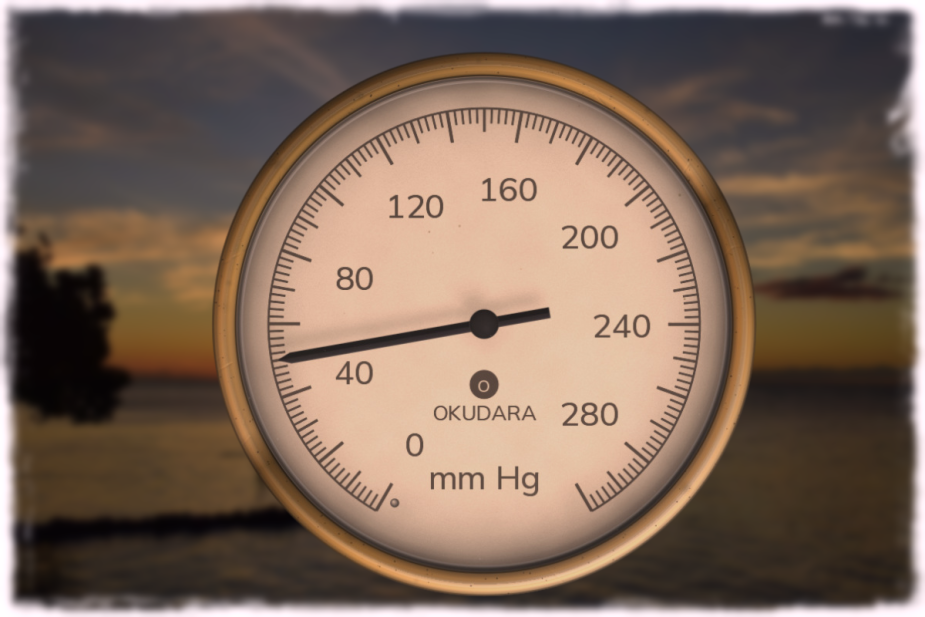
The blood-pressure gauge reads mmHg 50
